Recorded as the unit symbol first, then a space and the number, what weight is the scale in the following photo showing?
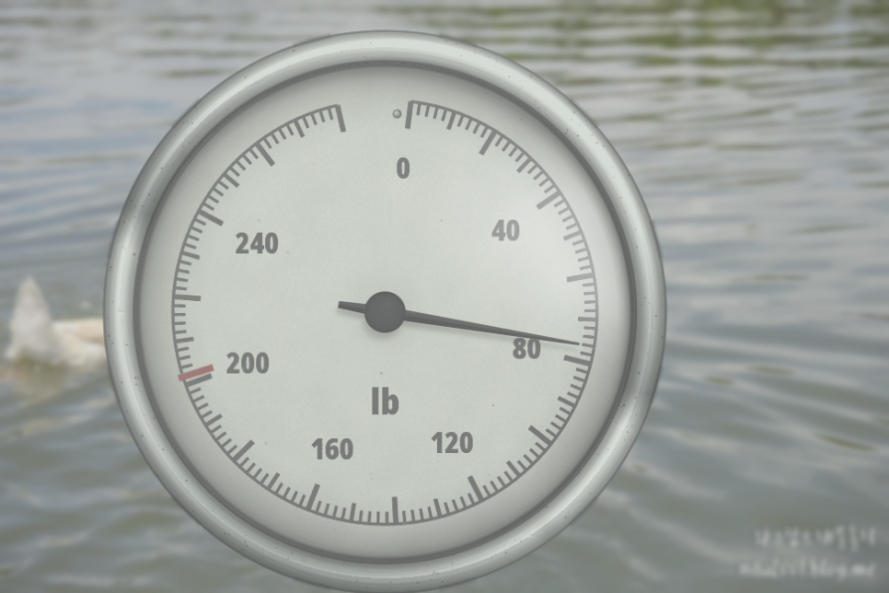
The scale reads lb 76
